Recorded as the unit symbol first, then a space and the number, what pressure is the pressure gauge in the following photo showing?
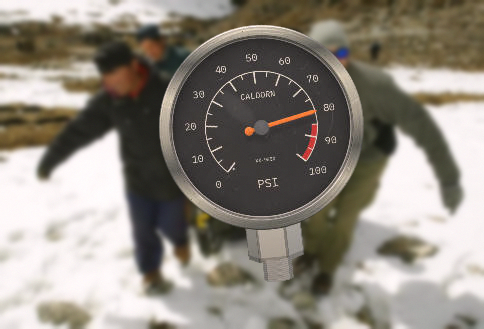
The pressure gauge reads psi 80
